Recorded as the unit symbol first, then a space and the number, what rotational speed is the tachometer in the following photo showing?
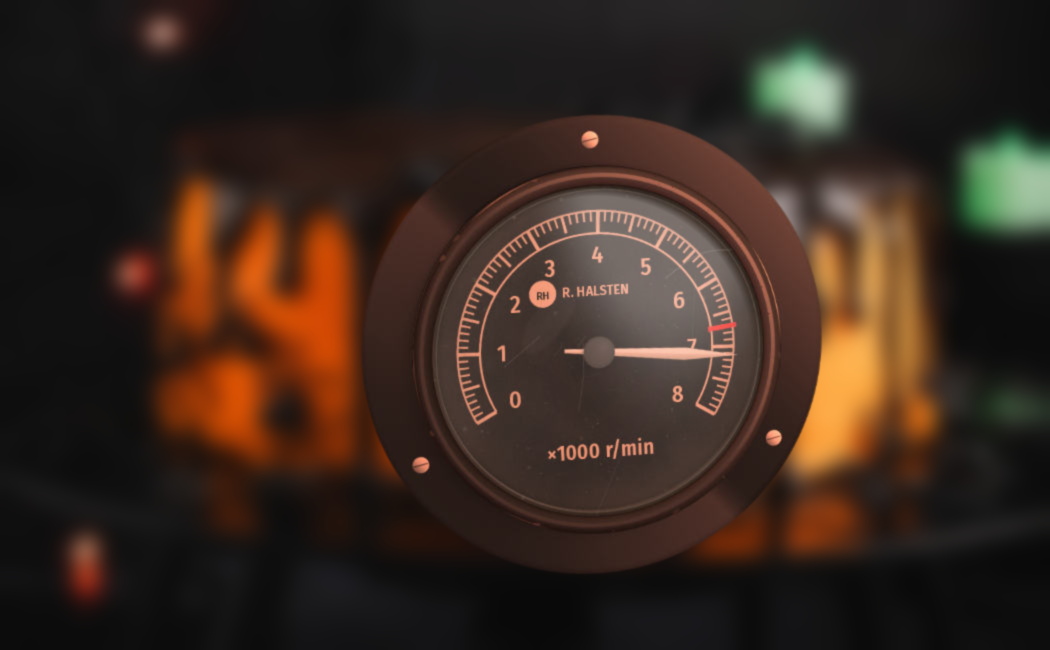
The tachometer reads rpm 7100
